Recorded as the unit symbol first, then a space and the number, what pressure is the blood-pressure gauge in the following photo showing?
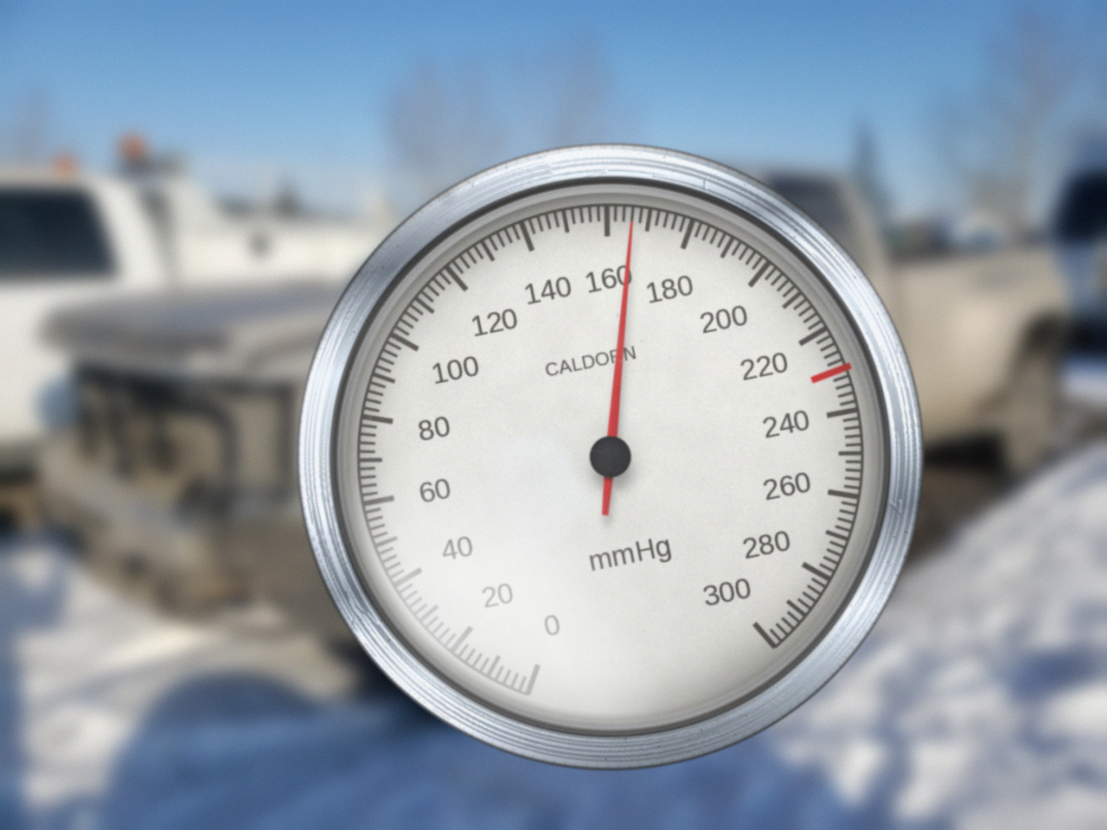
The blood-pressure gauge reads mmHg 166
